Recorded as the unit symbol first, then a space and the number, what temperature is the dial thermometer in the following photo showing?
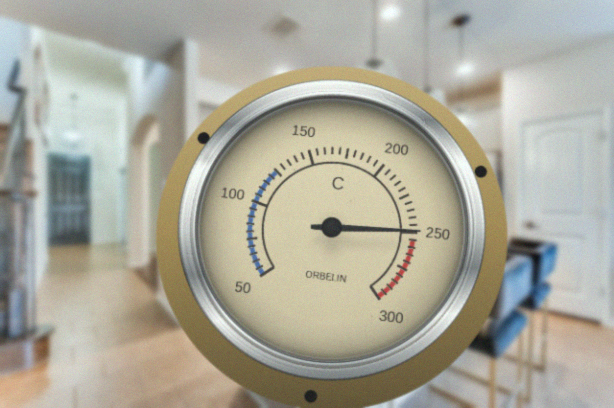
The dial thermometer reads °C 250
